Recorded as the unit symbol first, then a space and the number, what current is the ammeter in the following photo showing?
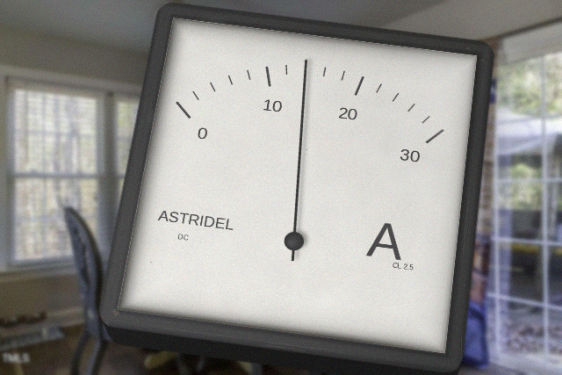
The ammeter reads A 14
